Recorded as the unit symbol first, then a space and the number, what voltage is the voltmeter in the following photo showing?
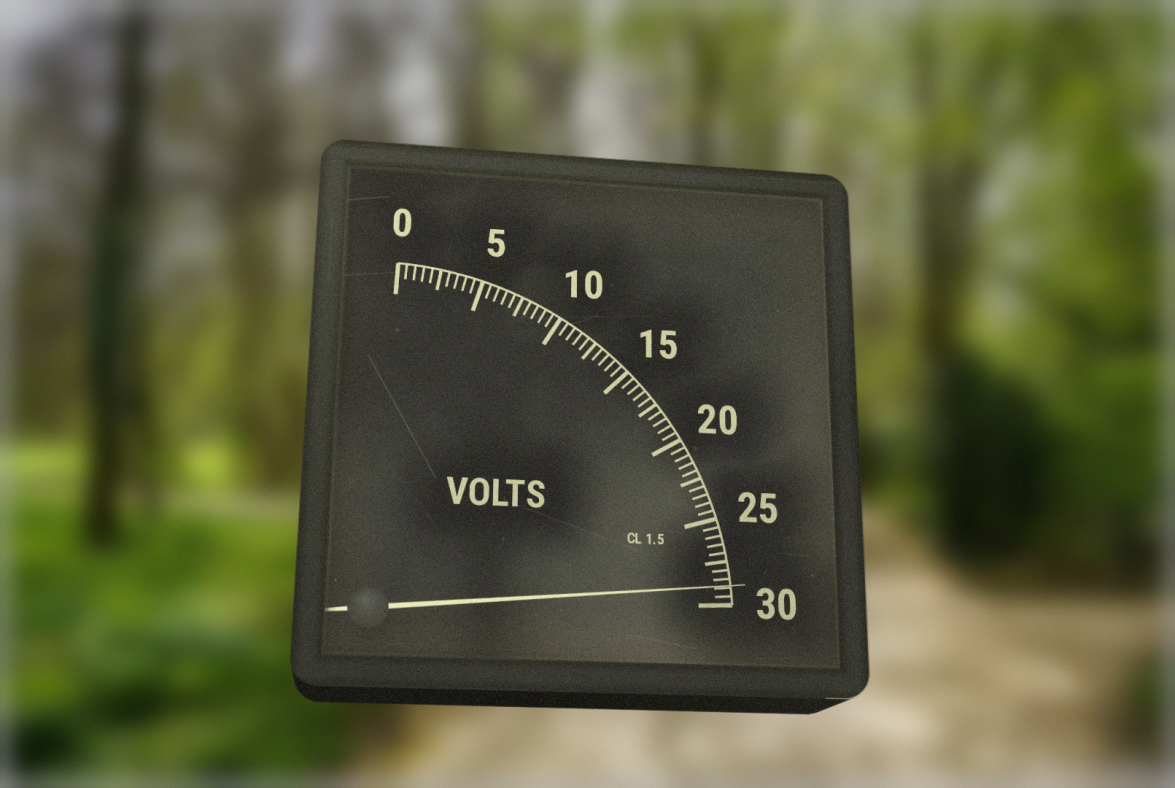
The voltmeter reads V 29
